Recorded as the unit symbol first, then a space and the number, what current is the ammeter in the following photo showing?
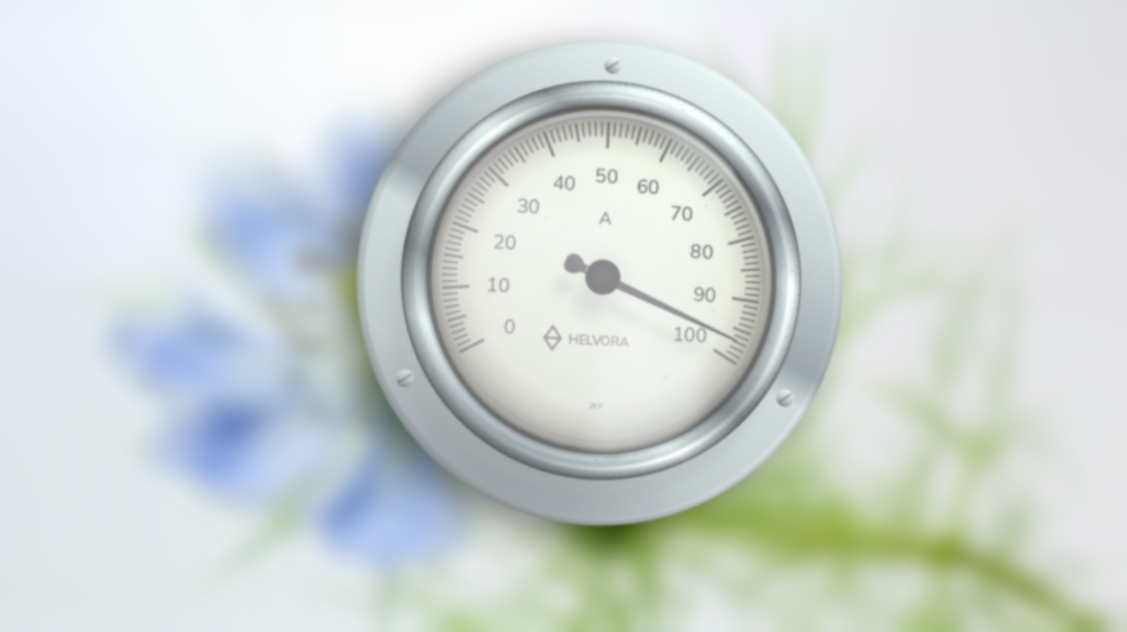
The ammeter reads A 97
